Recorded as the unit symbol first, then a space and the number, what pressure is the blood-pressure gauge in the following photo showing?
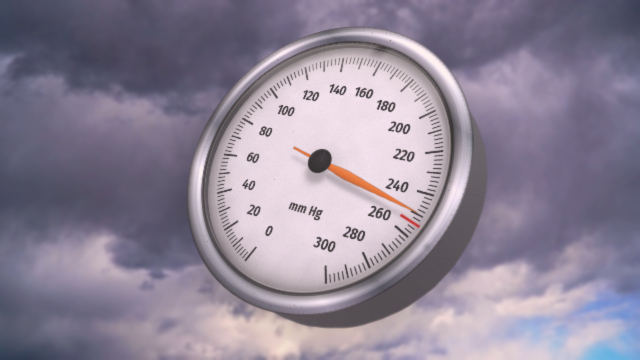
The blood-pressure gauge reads mmHg 250
